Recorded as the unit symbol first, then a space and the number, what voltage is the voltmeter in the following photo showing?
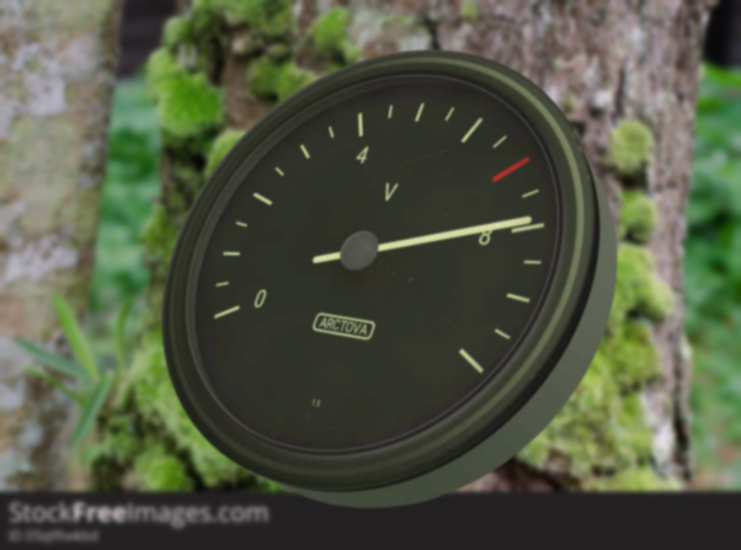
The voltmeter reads V 8
